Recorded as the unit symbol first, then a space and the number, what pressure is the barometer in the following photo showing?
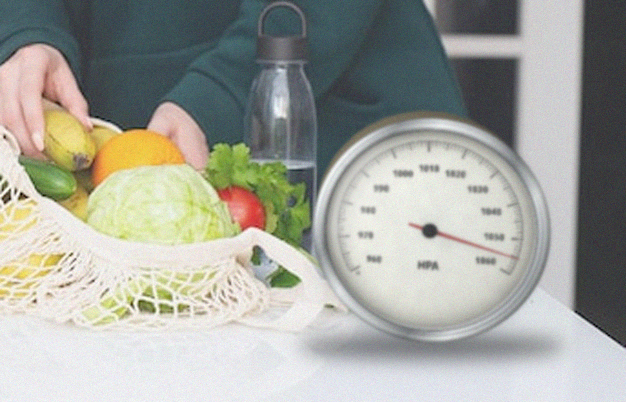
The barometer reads hPa 1055
